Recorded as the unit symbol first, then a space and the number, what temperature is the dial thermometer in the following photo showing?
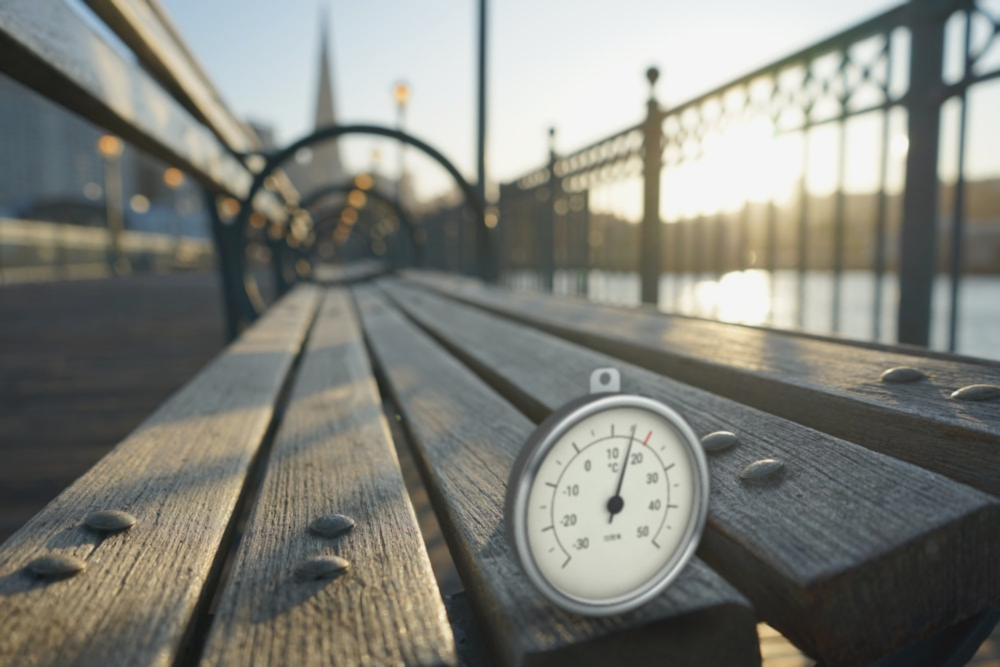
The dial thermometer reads °C 15
